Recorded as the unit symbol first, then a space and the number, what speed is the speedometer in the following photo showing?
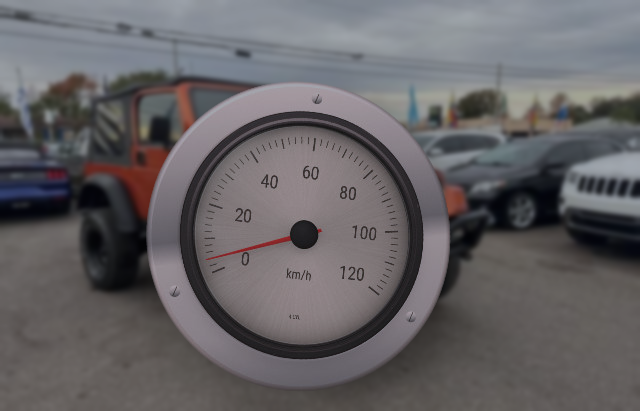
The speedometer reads km/h 4
